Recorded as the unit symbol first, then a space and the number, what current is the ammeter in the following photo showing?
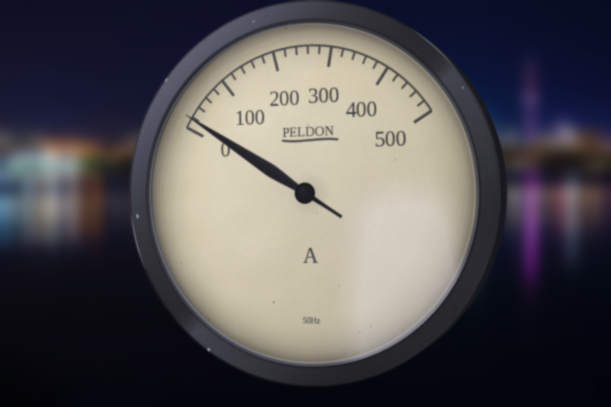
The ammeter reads A 20
